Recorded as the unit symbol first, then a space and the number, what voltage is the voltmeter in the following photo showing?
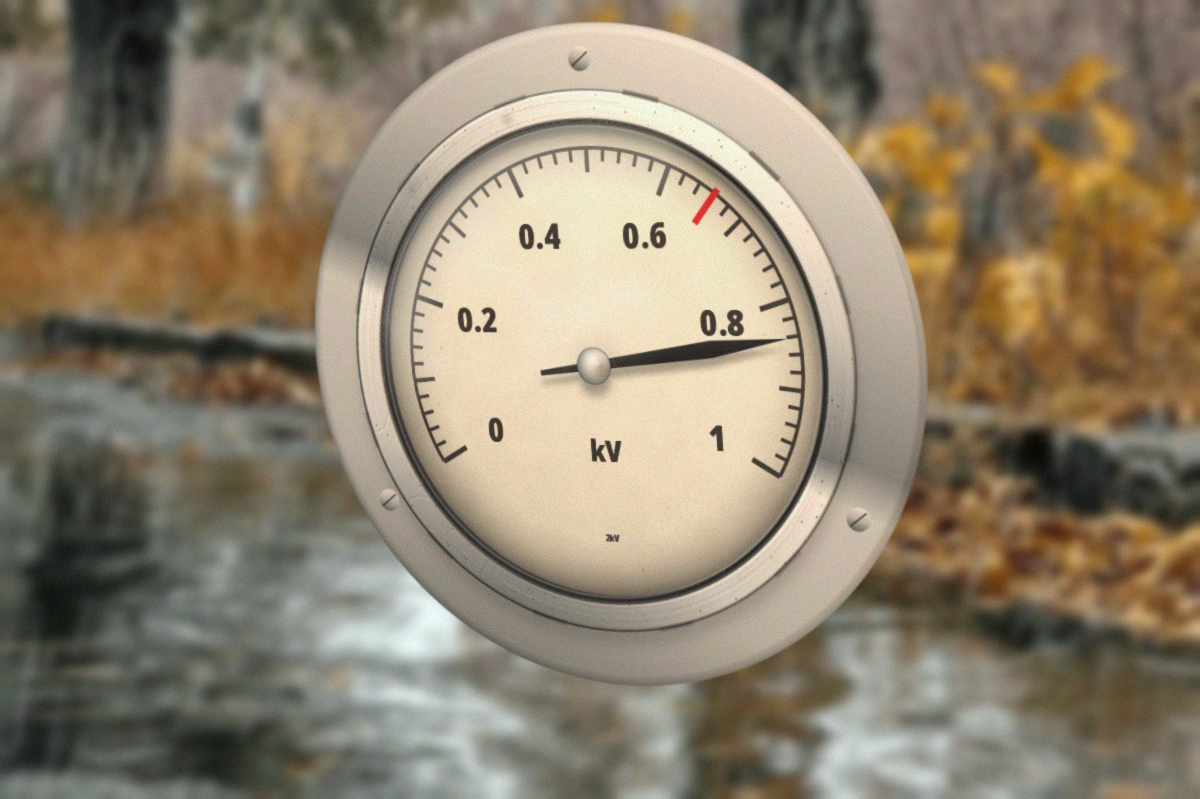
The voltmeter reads kV 0.84
